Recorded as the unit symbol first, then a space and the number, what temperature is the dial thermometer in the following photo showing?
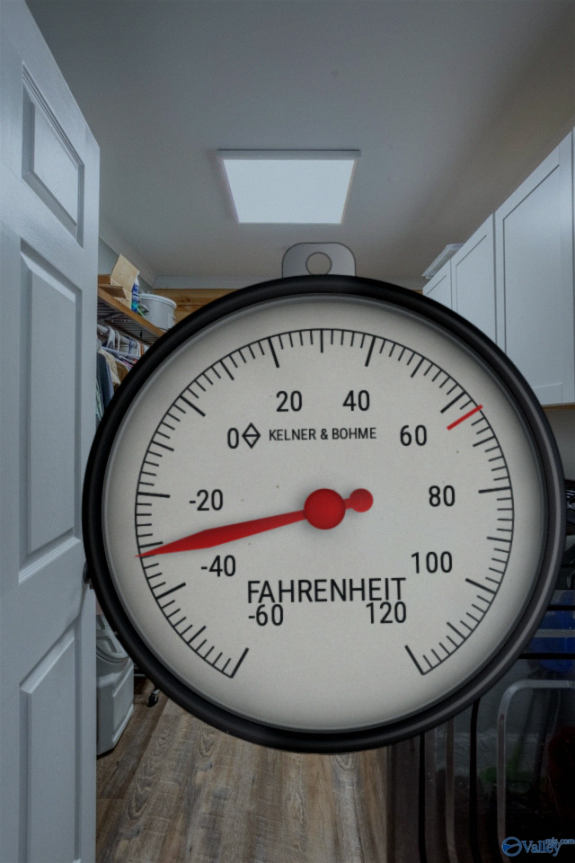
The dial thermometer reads °F -32
